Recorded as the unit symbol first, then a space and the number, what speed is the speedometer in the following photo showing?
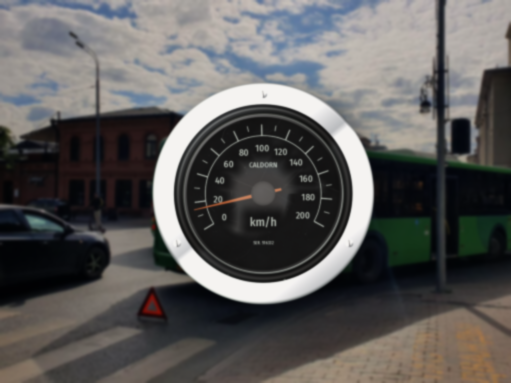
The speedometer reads km/h 15
